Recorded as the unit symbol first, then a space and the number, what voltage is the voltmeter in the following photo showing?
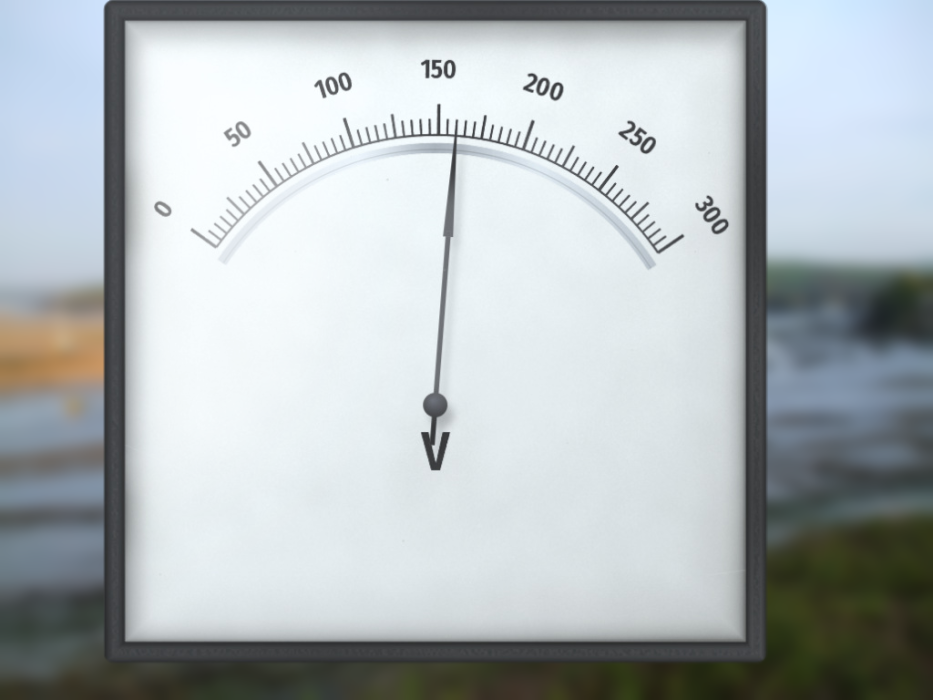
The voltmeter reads V 160
